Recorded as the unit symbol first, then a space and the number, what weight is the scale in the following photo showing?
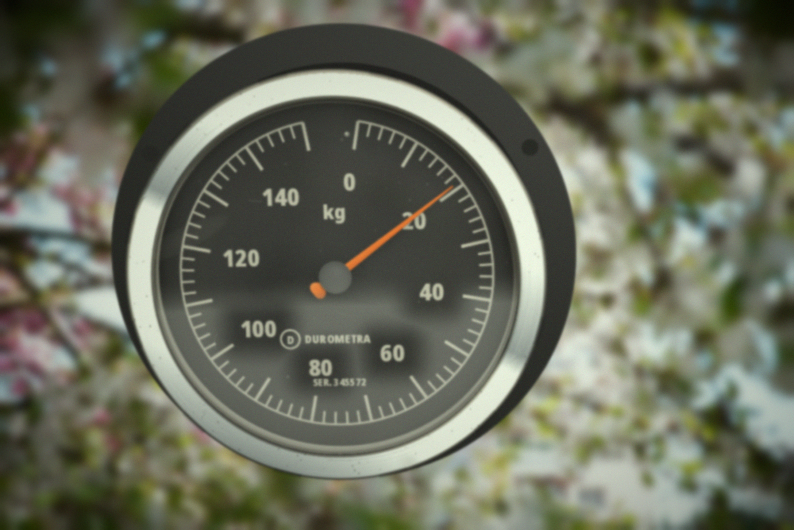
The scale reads kg 19
